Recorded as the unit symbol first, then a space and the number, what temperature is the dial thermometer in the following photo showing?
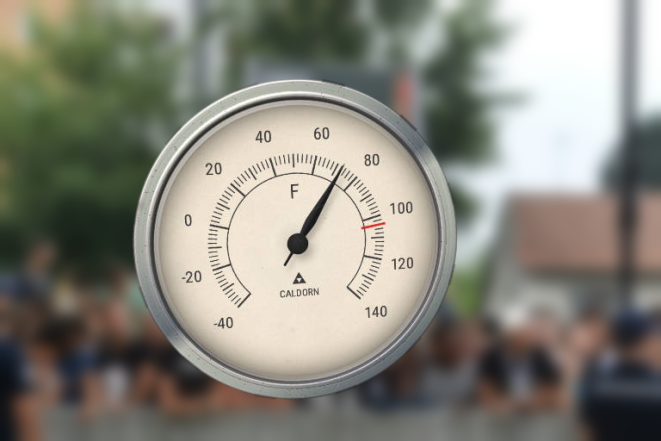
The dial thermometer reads °F 72
